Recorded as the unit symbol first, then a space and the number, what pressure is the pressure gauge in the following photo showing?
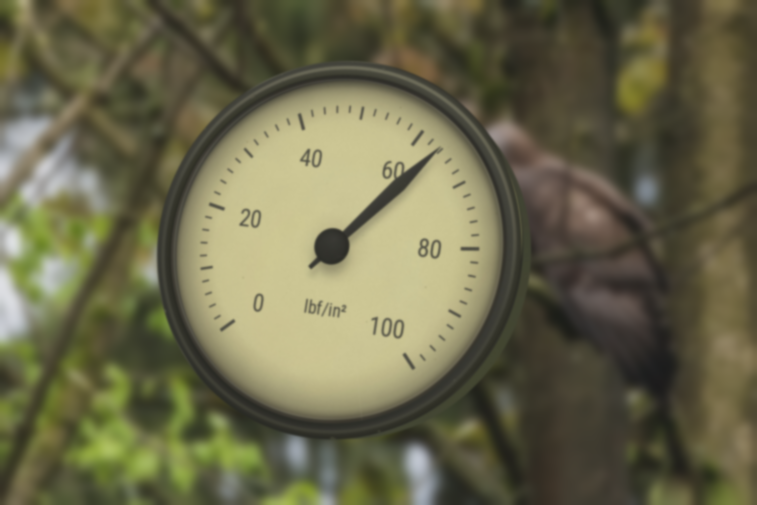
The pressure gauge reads psi 64
